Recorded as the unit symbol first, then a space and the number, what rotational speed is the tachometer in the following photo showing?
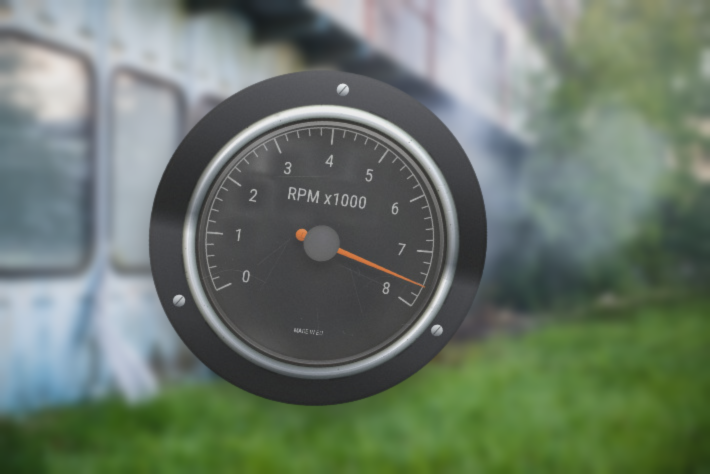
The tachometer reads rpm 7600
